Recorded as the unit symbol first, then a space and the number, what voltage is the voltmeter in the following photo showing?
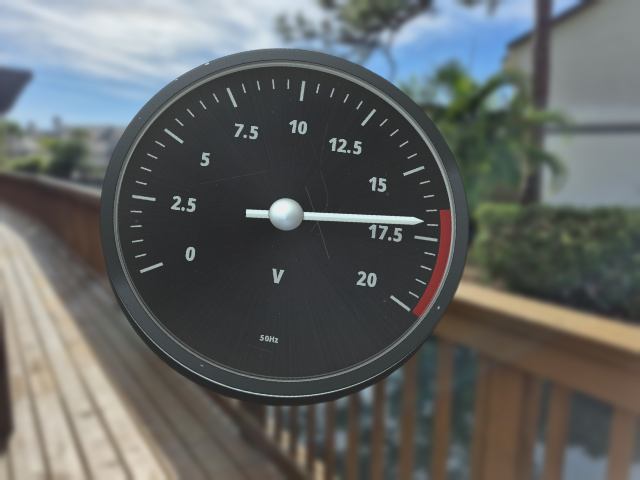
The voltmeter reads V 17
